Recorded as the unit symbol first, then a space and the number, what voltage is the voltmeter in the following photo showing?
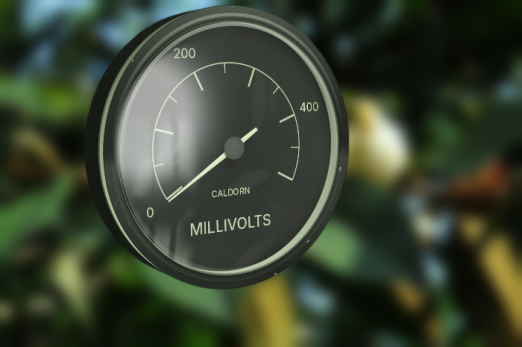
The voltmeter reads mV 0
